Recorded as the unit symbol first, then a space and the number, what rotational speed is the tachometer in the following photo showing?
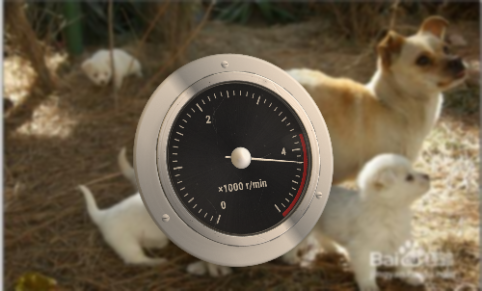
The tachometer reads rpm 4200
